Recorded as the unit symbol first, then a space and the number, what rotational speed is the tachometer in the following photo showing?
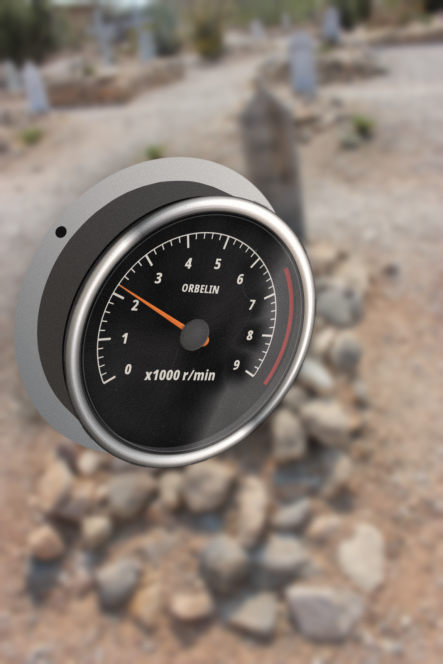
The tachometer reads rpm 2200
